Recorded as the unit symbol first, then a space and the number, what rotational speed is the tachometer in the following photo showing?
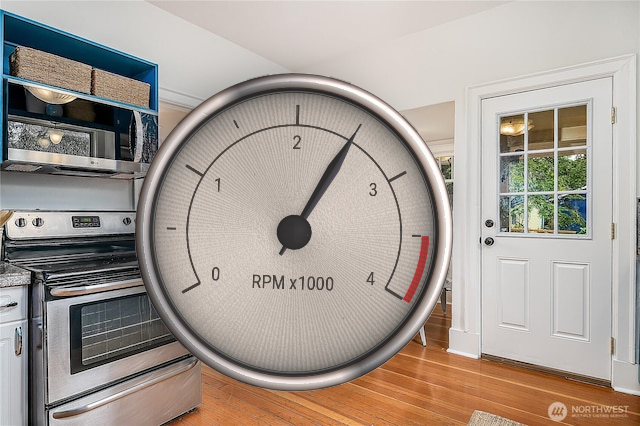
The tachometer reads rpm 2500
